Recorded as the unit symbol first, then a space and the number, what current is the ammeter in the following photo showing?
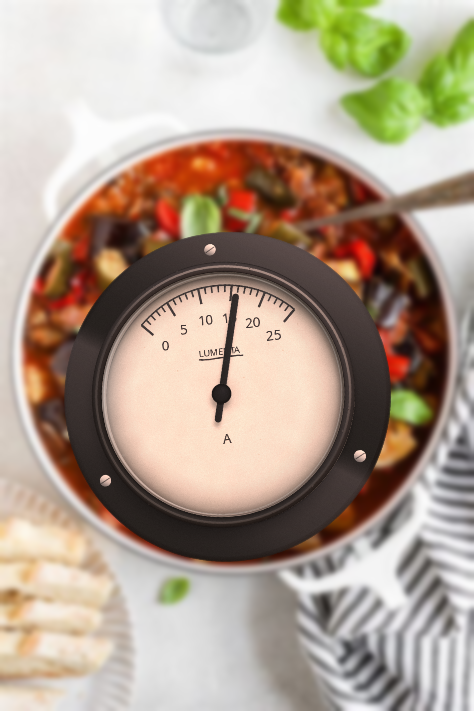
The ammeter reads A 16
